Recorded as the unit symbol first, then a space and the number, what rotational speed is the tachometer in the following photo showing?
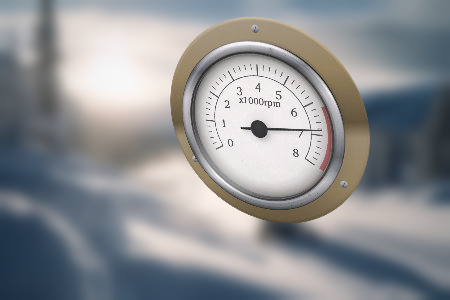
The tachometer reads rpm 6800
